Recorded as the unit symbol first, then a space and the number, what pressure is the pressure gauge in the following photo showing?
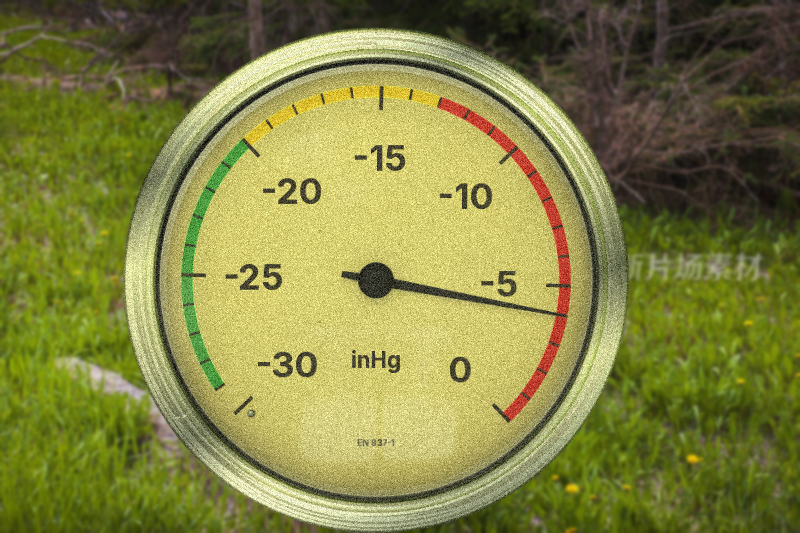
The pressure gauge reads inHg -4
